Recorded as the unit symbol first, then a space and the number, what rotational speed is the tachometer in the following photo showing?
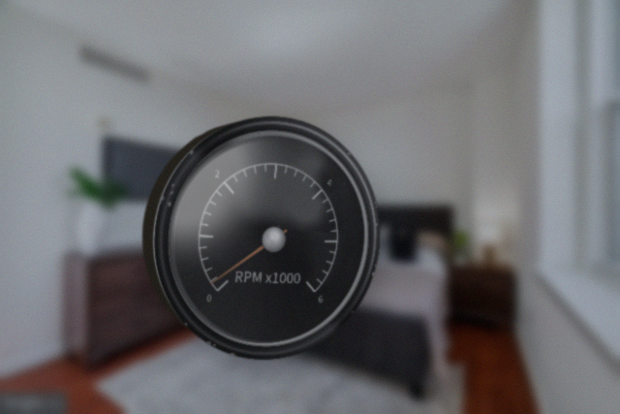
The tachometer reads rpm 200
